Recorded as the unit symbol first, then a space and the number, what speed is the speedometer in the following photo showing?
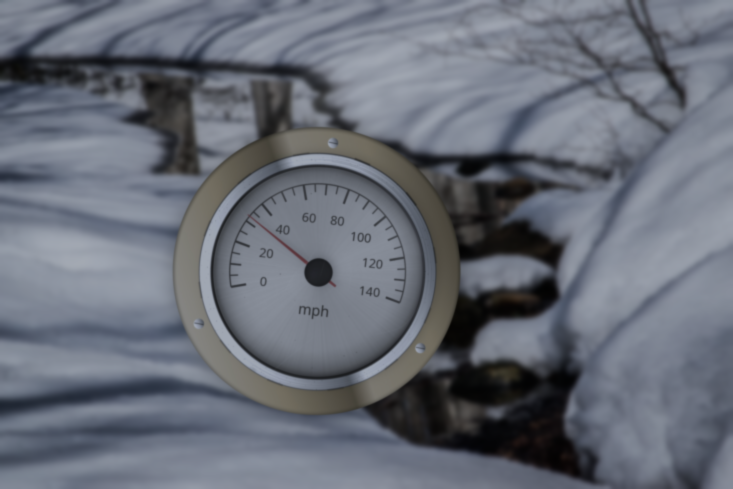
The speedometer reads mph 32.5
